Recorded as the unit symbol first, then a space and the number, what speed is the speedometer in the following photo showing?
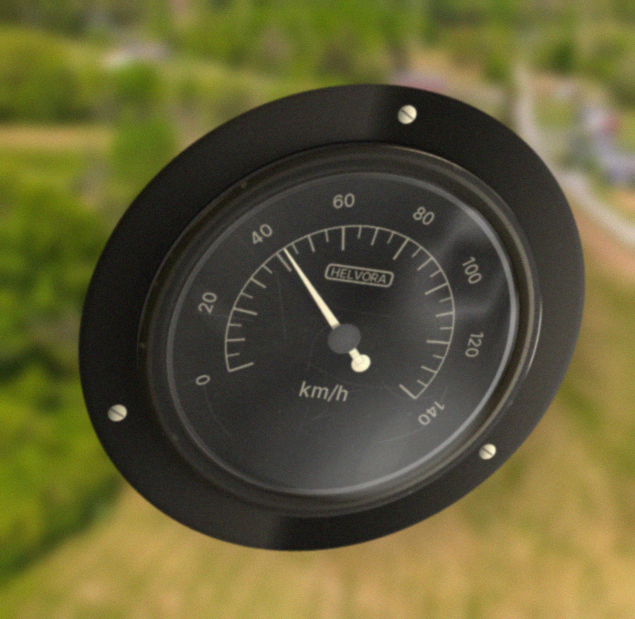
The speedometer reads km/h 42.5
